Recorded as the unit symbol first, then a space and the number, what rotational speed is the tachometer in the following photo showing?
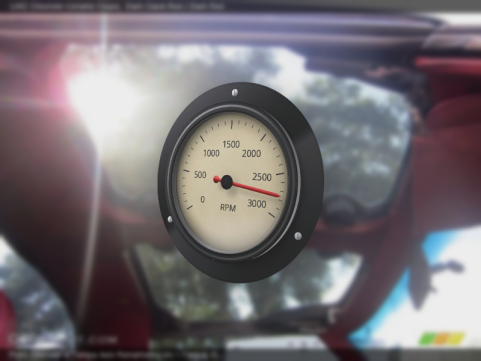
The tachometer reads rpm 2750
